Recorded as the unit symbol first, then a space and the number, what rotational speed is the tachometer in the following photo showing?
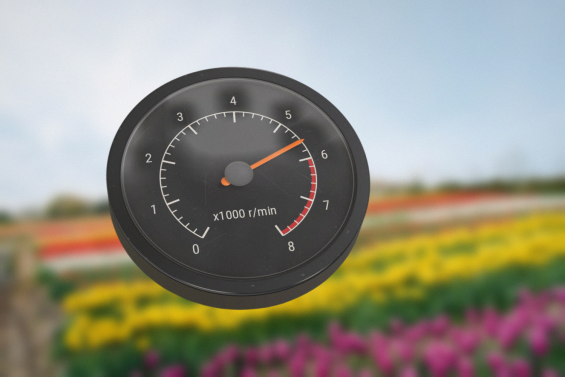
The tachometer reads rpm 5600
